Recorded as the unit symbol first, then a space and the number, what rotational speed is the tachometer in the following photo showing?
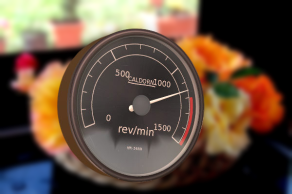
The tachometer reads rpm 1150
